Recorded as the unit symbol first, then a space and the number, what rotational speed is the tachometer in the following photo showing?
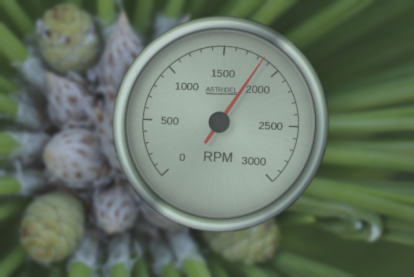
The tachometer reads rpm 1850
